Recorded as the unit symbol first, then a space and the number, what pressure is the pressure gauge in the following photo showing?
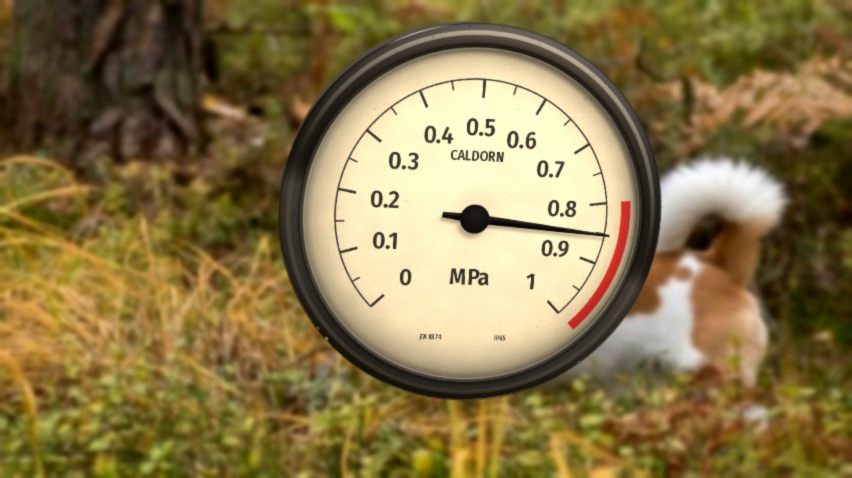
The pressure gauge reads MPa 0.85
